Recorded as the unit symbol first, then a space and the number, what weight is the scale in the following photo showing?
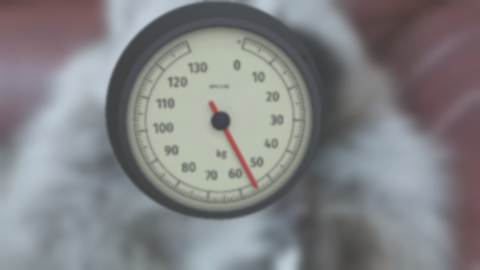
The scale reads kg 55
